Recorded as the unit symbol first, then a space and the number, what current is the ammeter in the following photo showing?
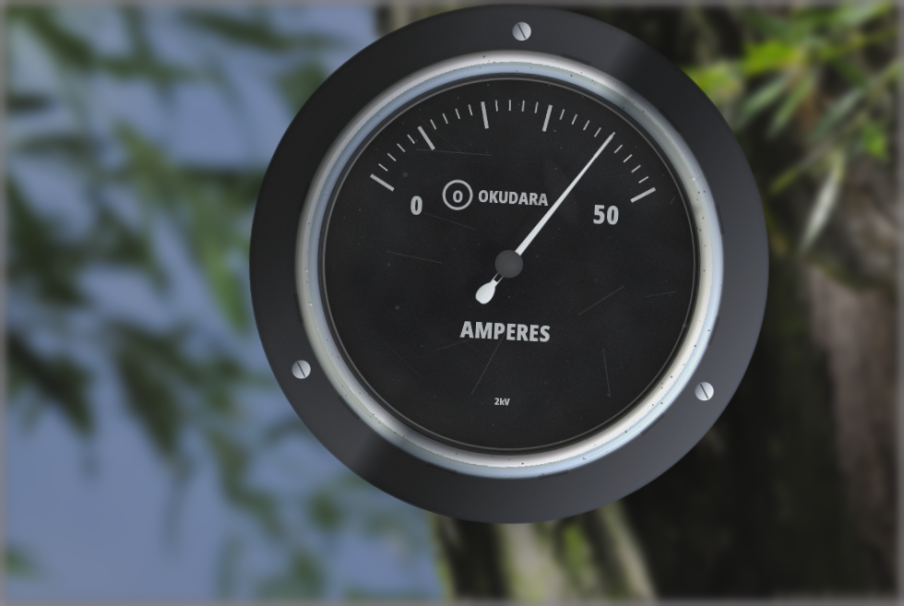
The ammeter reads A 40
